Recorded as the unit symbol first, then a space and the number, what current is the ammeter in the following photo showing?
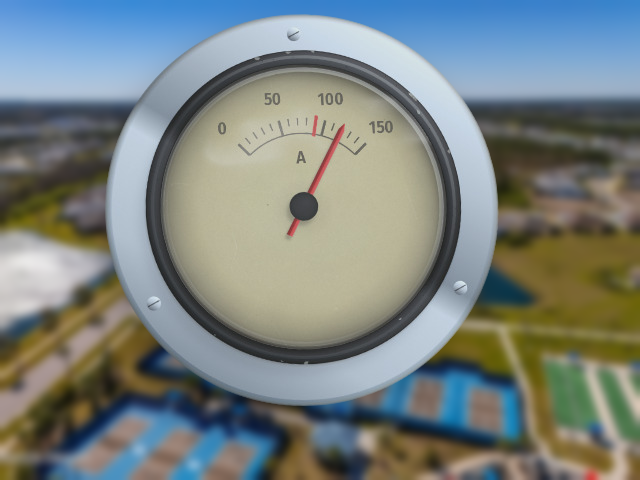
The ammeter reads A 120
